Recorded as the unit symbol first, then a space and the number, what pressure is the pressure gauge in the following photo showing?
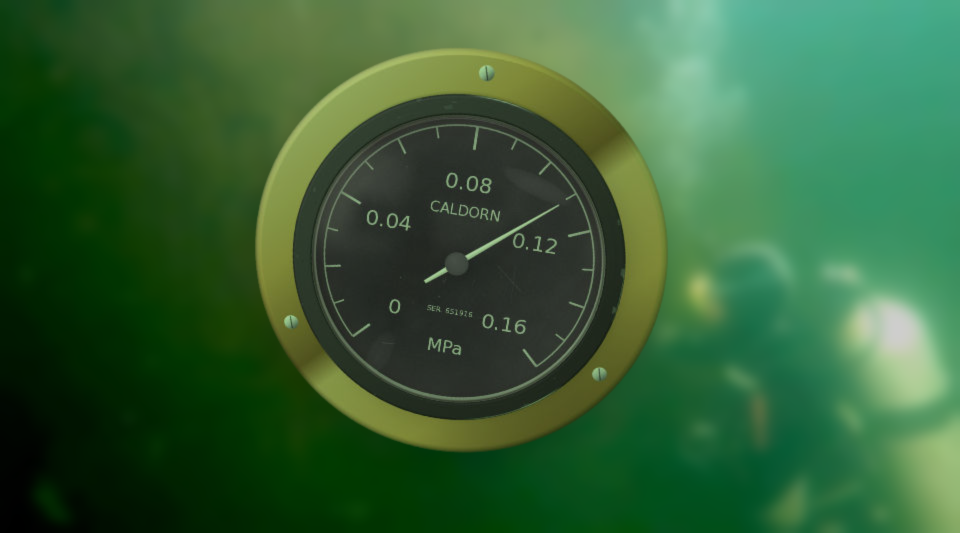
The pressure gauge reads MPa 0.11
